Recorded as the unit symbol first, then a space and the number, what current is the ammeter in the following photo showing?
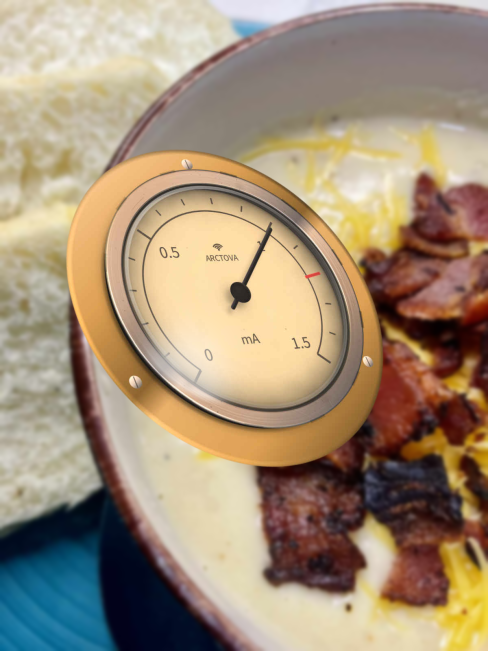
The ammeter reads mA 1
